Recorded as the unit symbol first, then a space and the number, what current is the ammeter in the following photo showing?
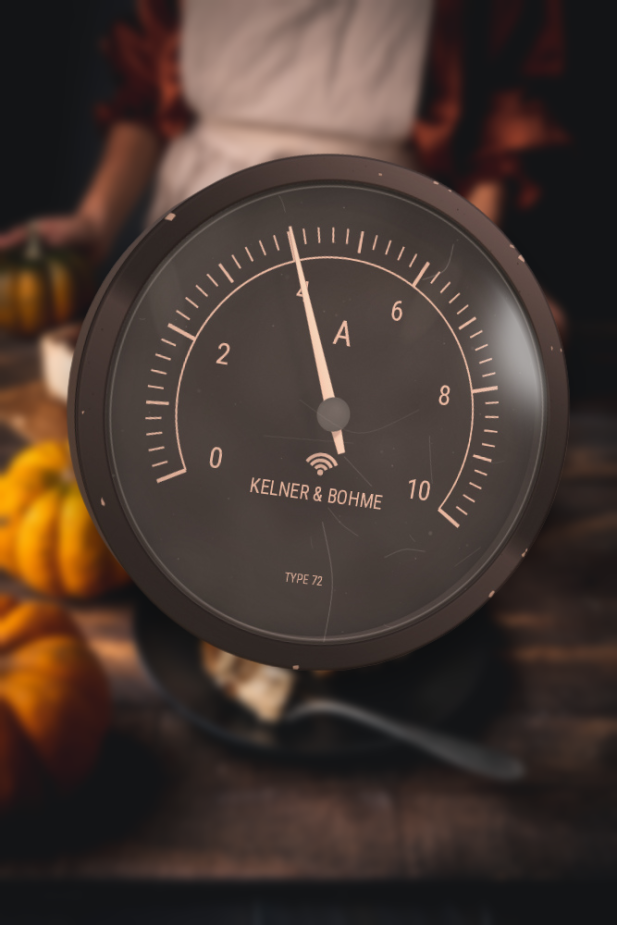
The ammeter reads A 4
